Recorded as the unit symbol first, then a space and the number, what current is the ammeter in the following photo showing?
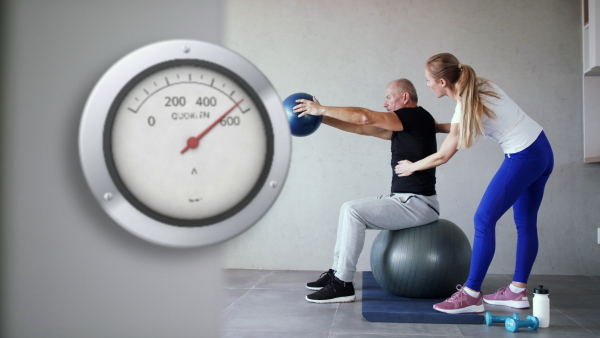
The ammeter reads A 550
